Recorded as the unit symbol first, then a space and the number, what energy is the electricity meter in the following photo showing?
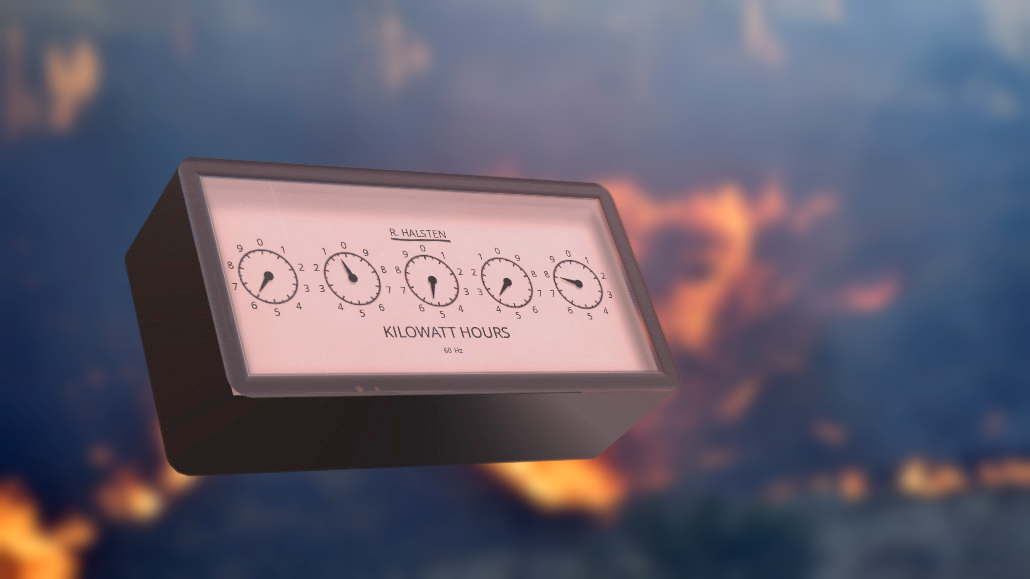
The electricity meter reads kWh 60538
